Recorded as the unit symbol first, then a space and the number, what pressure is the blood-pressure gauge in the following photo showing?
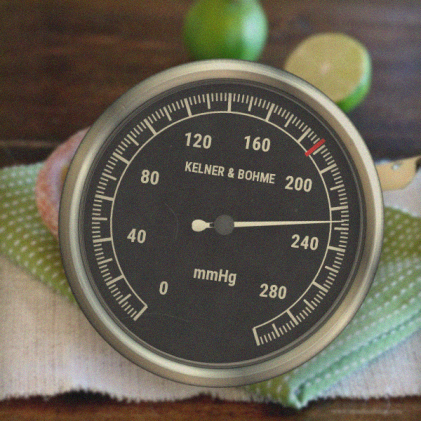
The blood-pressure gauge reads mmHg 226
